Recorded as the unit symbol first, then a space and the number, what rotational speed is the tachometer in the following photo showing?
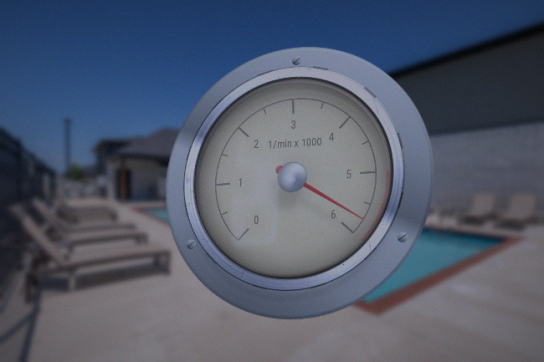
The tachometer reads rpm 5750
